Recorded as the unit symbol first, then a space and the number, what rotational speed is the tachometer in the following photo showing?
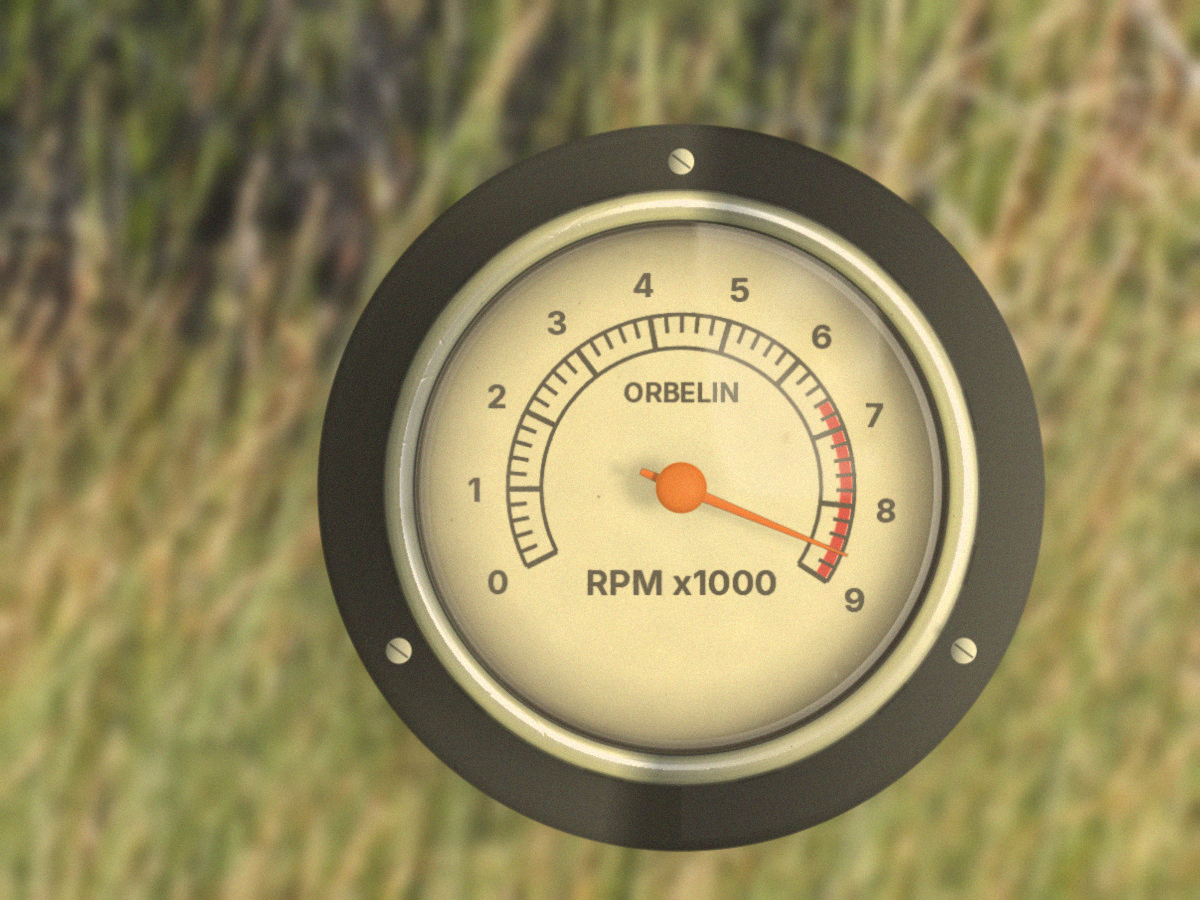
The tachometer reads rpm 8600
